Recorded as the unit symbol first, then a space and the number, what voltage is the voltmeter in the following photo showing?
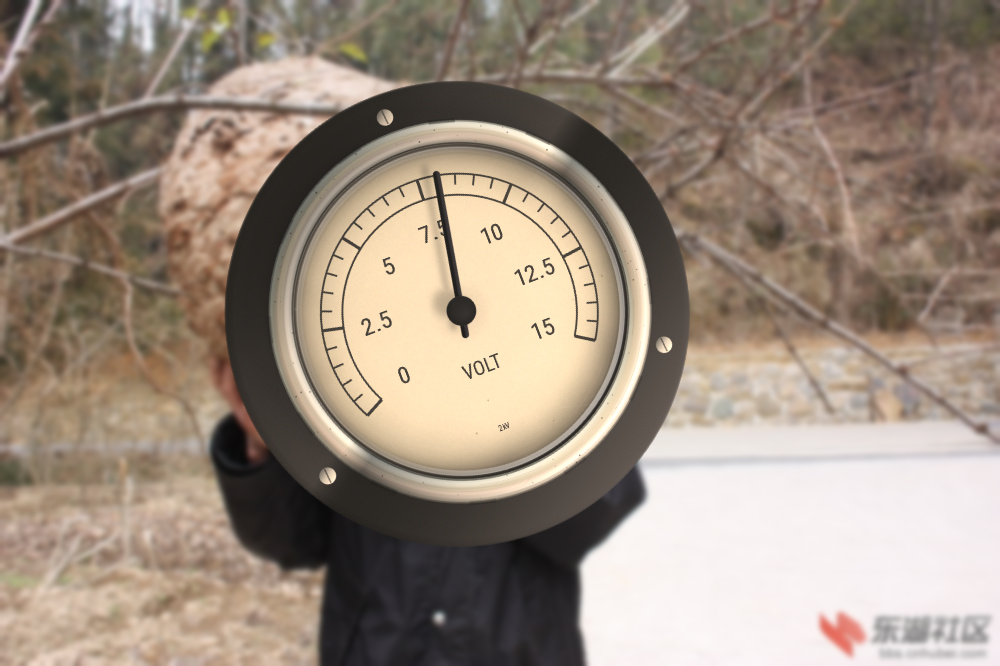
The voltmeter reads V 8
